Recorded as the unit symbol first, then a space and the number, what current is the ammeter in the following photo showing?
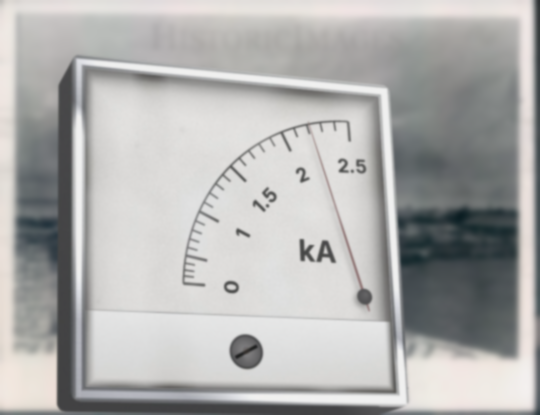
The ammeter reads kA 2.2
